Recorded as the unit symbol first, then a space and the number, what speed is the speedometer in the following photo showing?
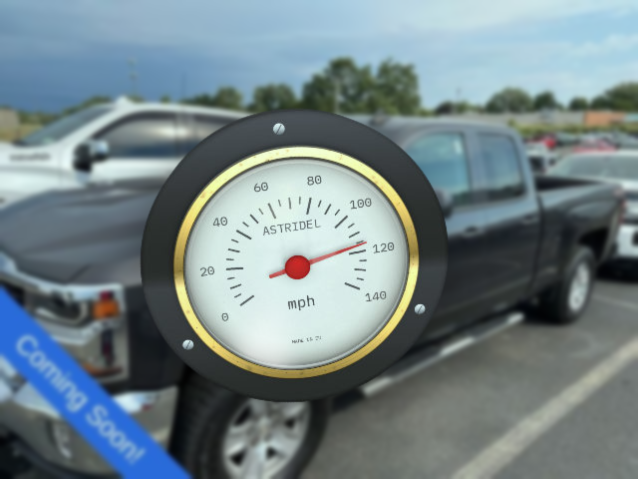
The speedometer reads mph 115
